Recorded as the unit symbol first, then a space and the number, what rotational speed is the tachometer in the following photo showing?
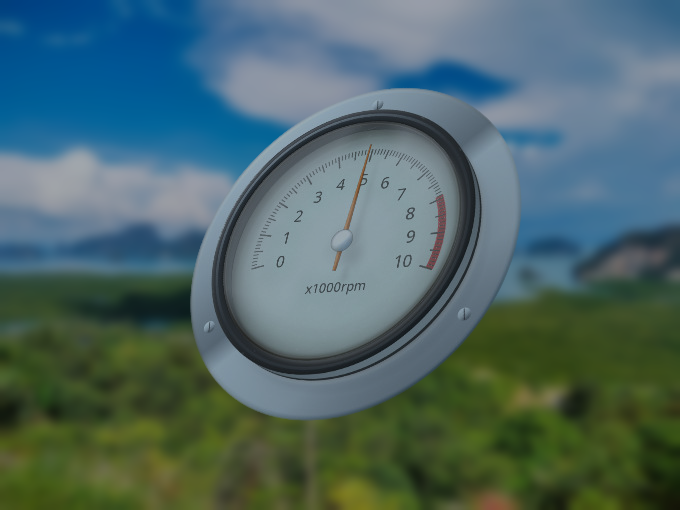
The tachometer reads rpm 5000
